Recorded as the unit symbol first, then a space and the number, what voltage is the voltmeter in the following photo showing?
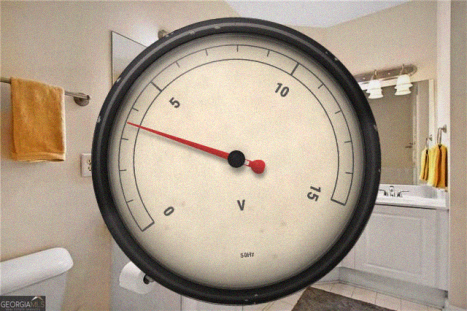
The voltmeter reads V 3.5
